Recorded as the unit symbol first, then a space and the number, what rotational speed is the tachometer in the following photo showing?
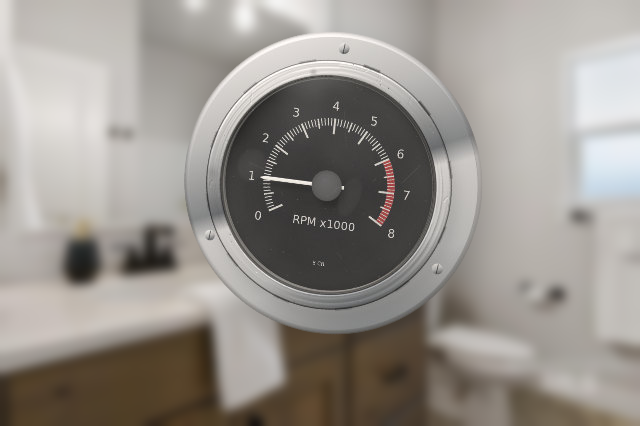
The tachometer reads rpm 1000
